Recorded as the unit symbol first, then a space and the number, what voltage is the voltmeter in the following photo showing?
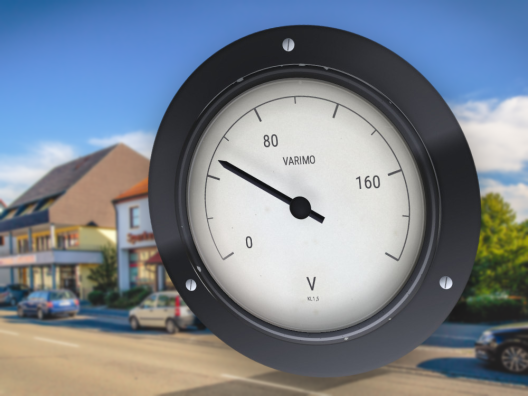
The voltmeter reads V 50
